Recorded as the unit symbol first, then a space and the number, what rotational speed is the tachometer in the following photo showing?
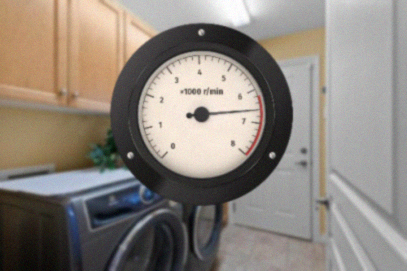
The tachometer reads rpm 6600
